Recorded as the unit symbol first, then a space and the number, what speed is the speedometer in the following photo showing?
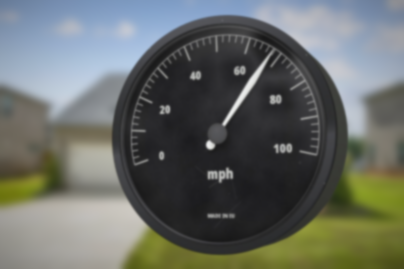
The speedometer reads mph 68
